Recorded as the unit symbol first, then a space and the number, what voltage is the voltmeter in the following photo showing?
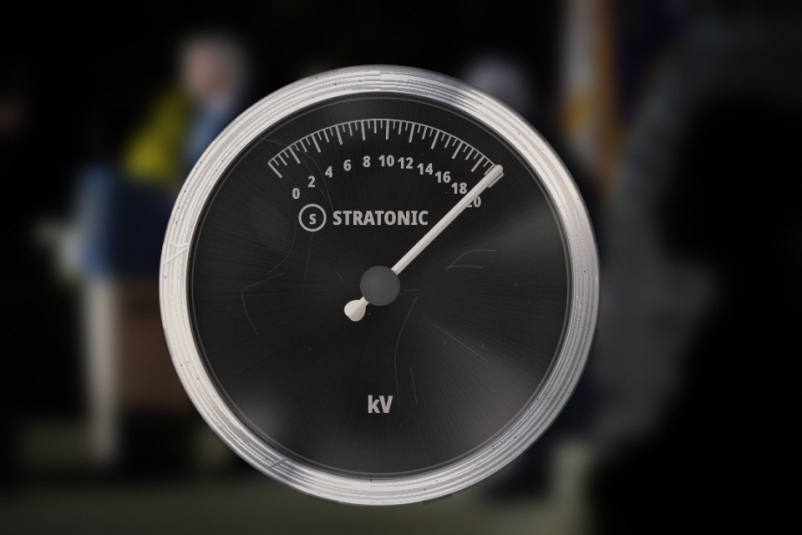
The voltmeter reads kV 19.5
